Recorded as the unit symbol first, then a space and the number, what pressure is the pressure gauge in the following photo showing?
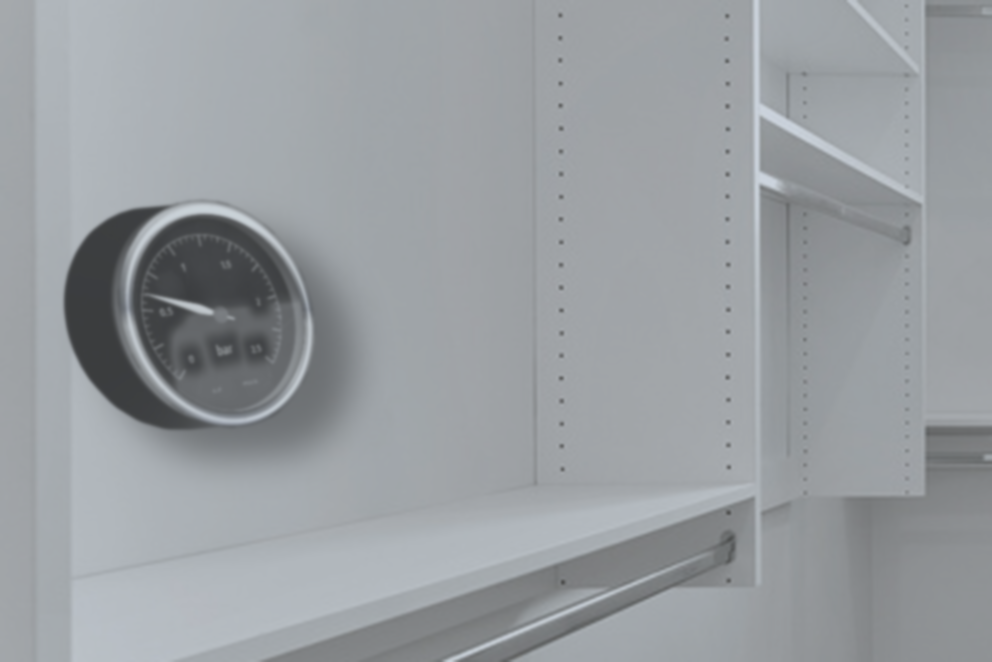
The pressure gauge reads bar 0.6
